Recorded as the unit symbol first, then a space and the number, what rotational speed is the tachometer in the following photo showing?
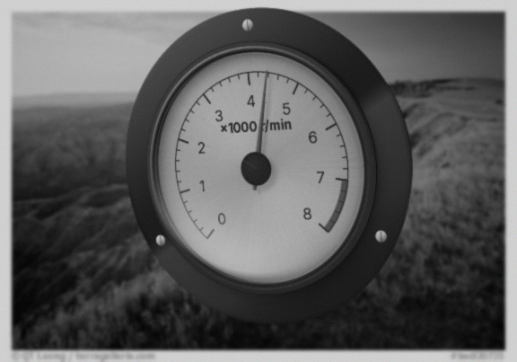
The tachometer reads rpm 4400
